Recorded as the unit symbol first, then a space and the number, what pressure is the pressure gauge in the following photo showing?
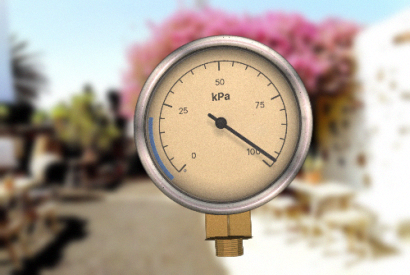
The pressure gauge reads kPa 97.5
